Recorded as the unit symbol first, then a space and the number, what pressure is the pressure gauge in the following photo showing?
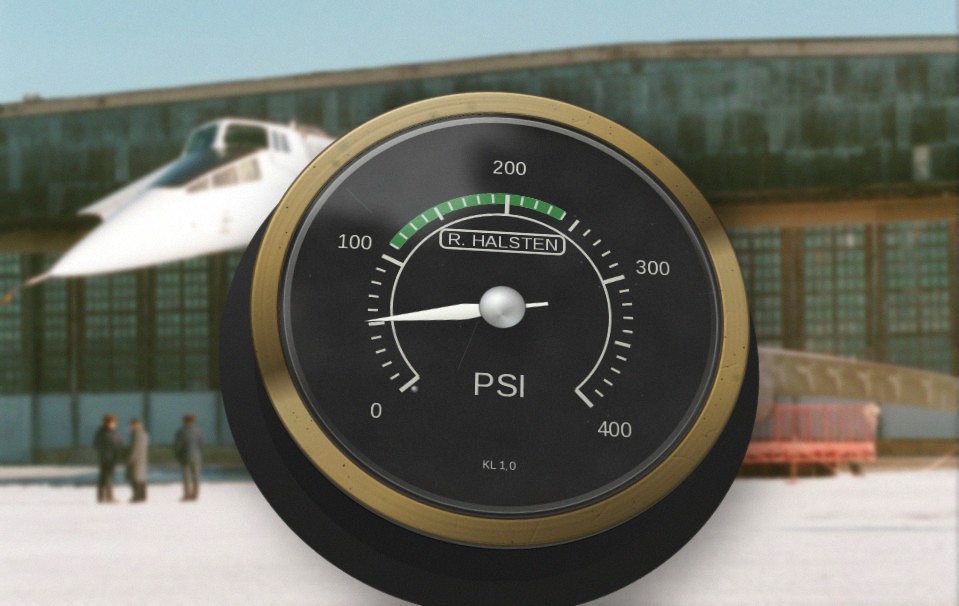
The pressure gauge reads psi 50
